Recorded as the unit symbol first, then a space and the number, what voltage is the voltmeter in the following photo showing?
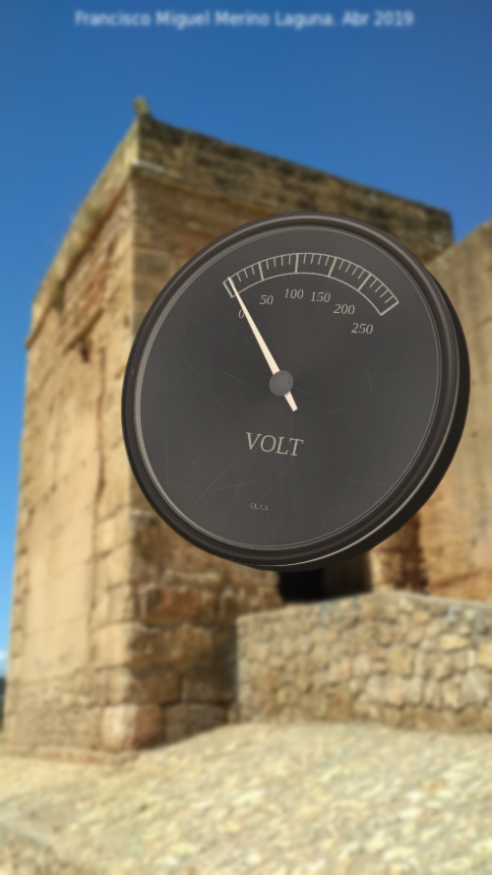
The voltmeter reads V 10
